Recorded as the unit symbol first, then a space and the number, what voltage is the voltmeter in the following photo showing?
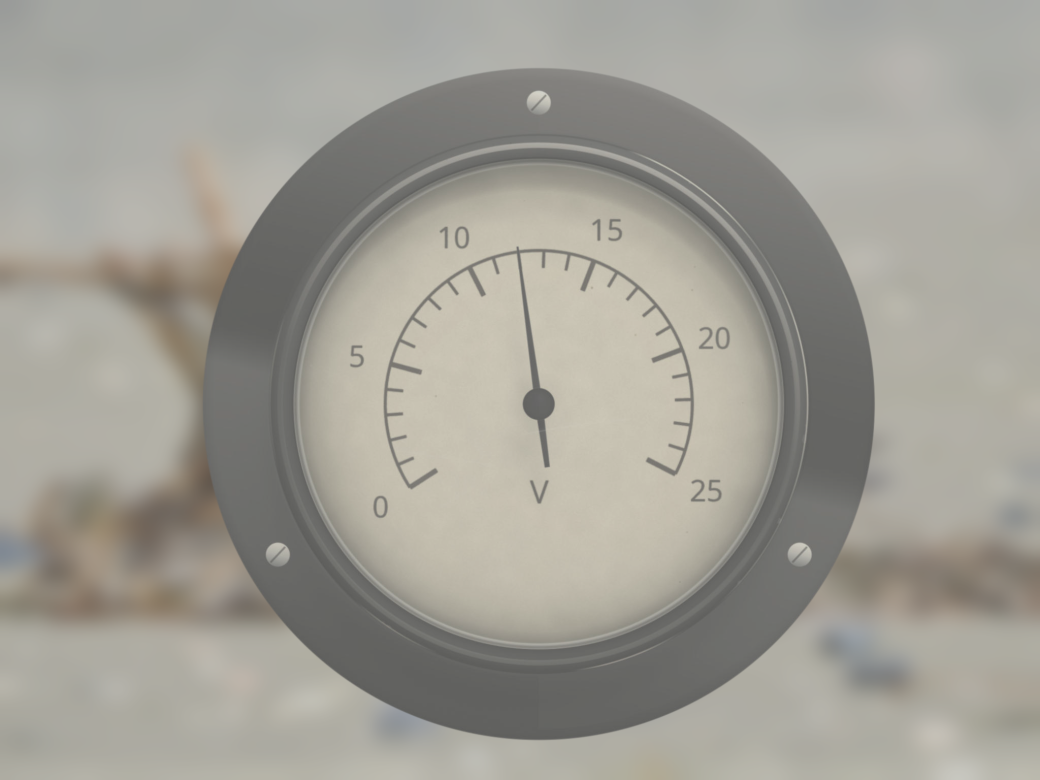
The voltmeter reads V 12
